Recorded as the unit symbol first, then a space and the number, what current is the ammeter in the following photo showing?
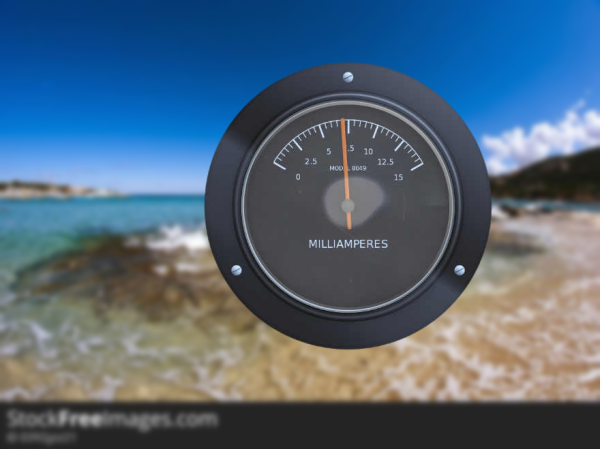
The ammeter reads mA 7
